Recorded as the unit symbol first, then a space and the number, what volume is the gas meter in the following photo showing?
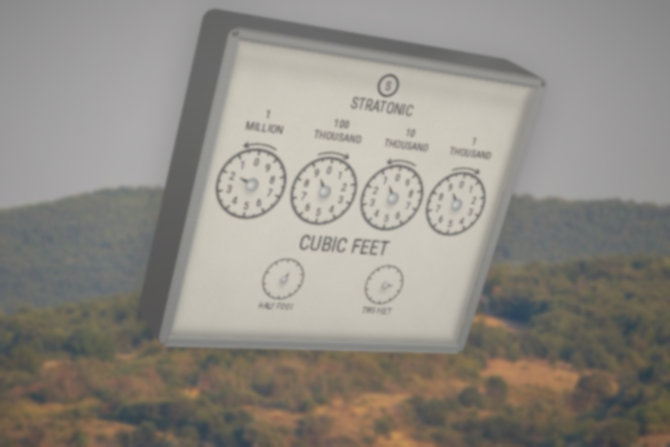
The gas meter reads ft³ 190900
